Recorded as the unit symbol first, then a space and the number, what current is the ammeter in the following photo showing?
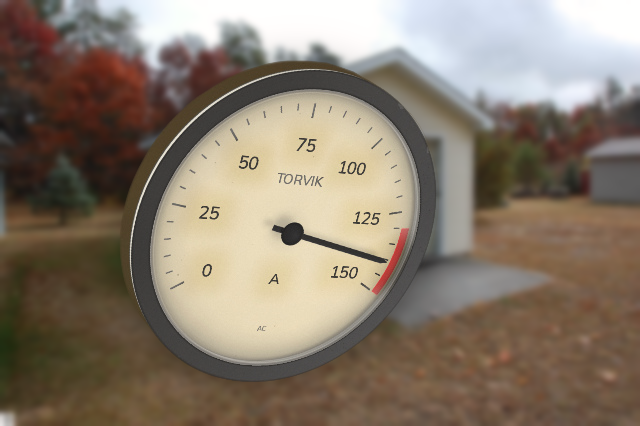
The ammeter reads A 140
